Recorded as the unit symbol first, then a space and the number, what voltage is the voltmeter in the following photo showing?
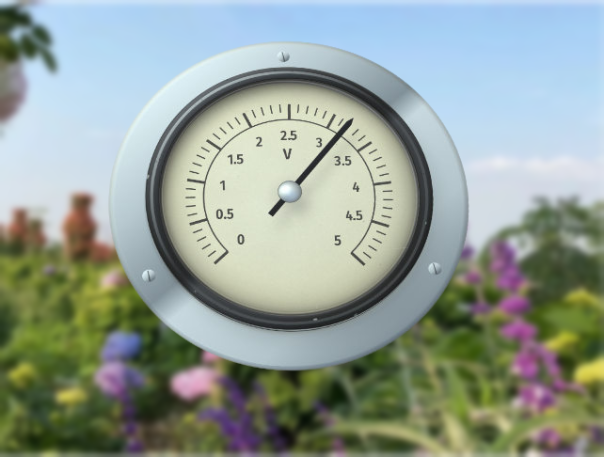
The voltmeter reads V 3.2
